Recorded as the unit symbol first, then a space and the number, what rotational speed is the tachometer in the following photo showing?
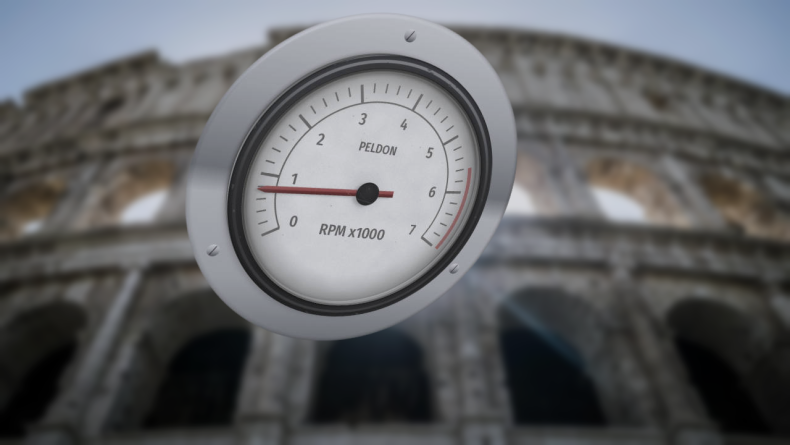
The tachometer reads rpm 800
